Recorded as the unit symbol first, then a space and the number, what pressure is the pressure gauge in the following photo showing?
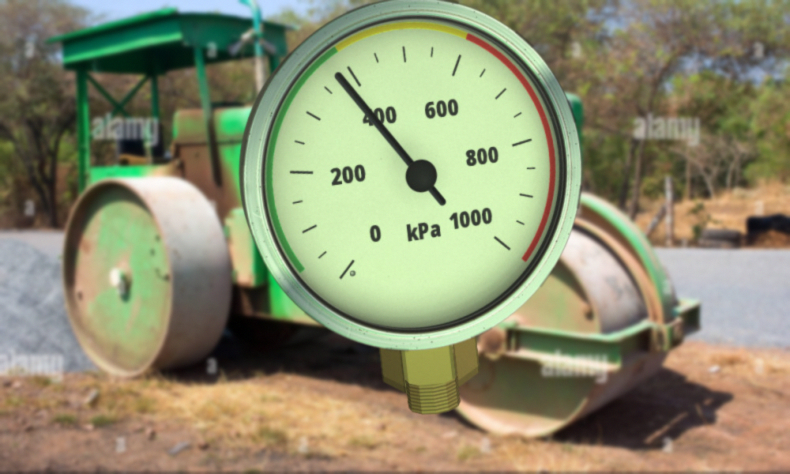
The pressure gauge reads kPa 375
